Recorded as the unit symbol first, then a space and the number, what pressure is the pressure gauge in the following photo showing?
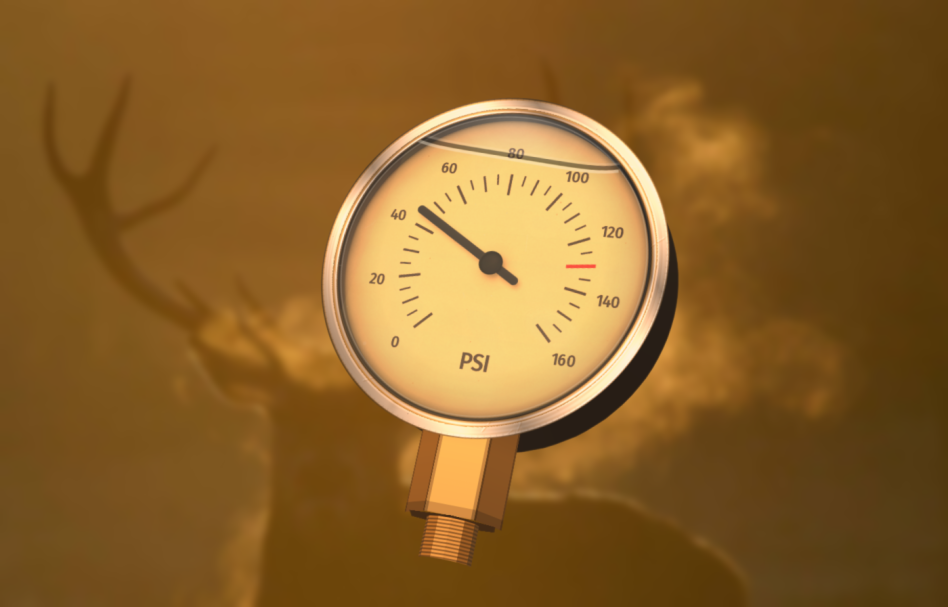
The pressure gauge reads psi 45
